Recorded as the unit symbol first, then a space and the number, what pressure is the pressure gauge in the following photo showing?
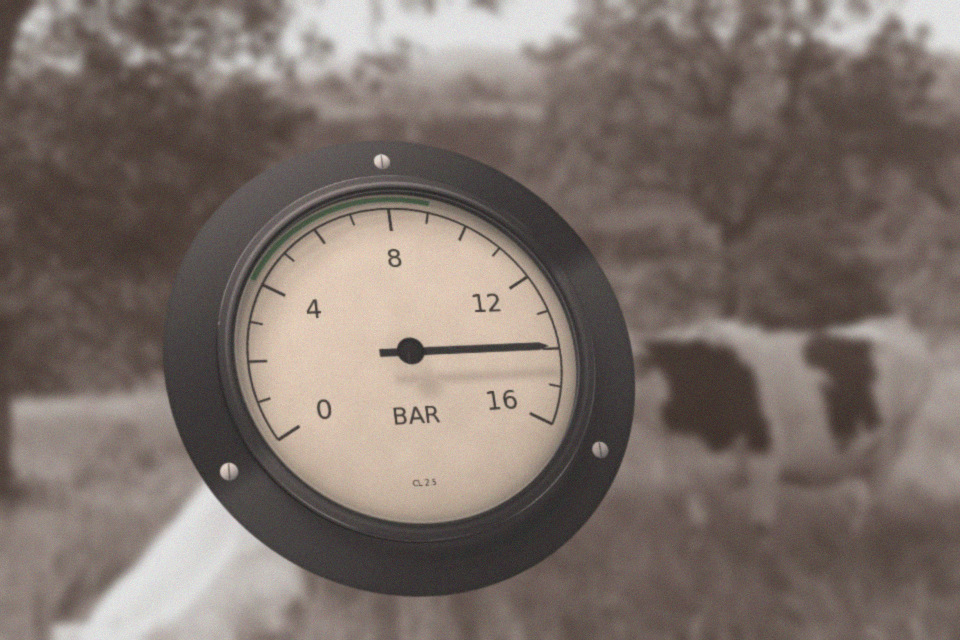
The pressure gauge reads bar 14
